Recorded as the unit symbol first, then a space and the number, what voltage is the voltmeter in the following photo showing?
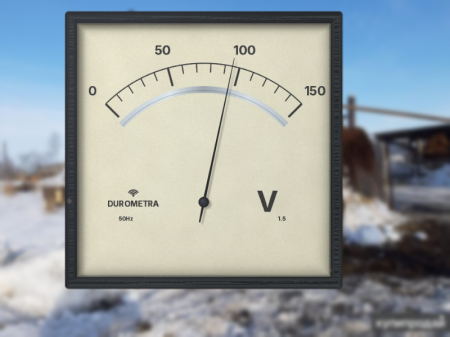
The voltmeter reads V 95
